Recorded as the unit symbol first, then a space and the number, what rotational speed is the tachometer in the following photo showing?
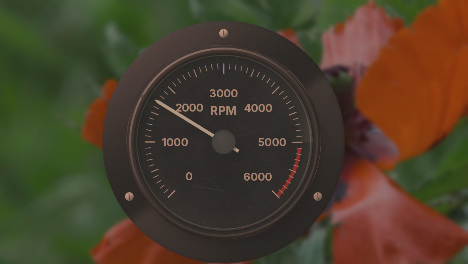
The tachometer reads rpm 1700
